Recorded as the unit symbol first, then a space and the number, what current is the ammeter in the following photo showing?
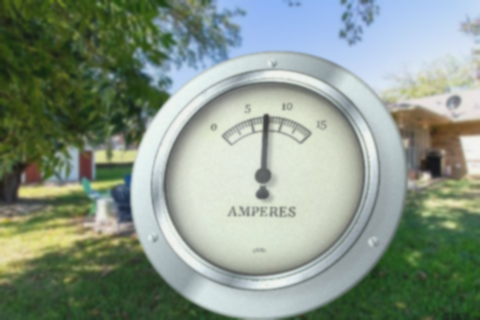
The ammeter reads A 7.5
